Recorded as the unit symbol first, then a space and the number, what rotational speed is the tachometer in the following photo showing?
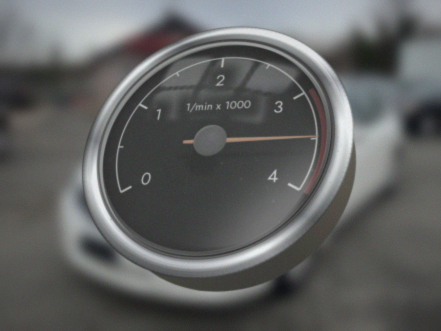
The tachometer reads rpm 3500
